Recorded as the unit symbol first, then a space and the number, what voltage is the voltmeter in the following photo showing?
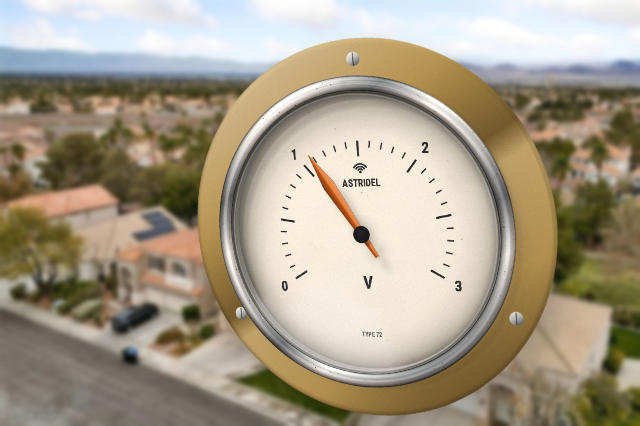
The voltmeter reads V 1.1
